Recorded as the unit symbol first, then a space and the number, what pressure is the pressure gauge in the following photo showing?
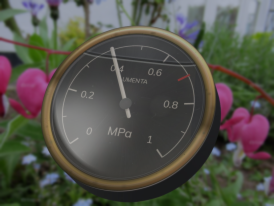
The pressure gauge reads MPa 0.4
